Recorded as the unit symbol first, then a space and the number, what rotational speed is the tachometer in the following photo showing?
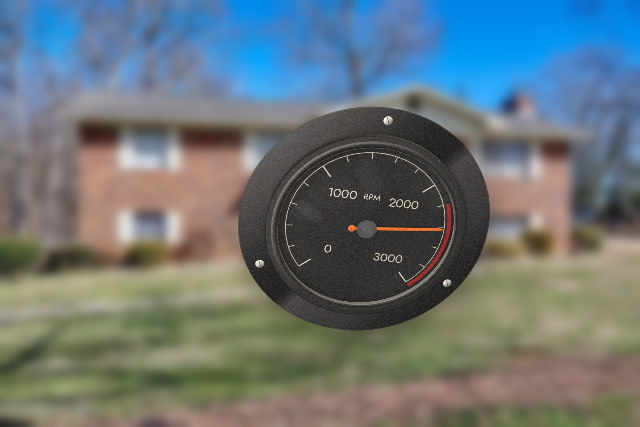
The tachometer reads rpm 2400
